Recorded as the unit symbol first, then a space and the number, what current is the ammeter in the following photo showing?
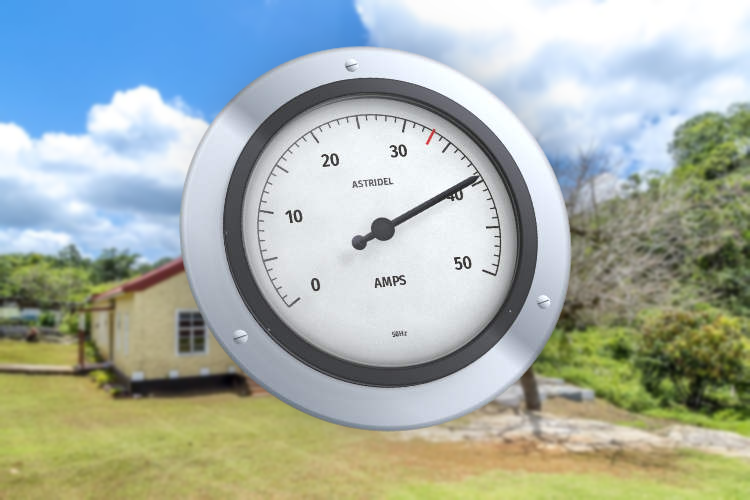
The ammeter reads A 39.5
